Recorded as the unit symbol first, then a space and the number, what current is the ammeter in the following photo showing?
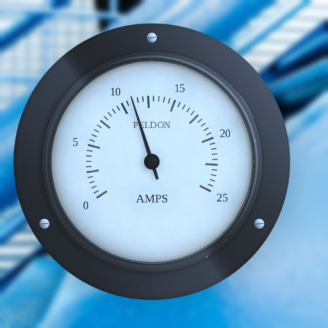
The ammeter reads A 11
